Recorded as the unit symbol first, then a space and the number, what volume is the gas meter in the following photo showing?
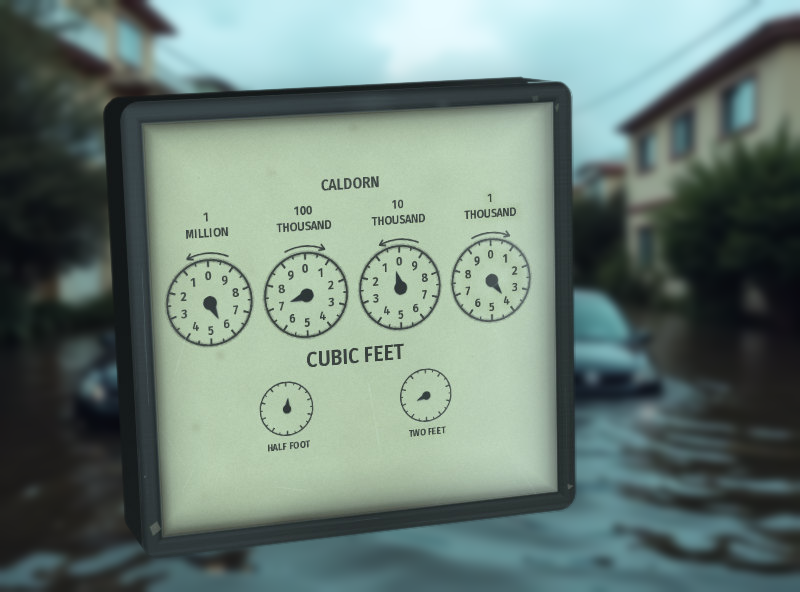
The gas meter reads ft³ 570400
